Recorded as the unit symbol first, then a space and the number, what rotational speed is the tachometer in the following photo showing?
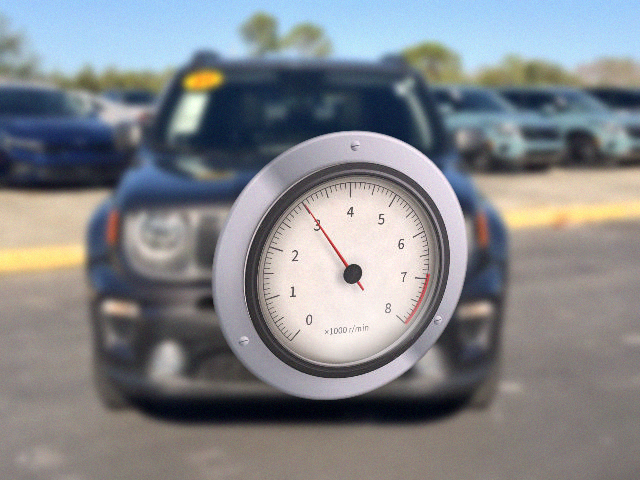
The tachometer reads rpm 3000
